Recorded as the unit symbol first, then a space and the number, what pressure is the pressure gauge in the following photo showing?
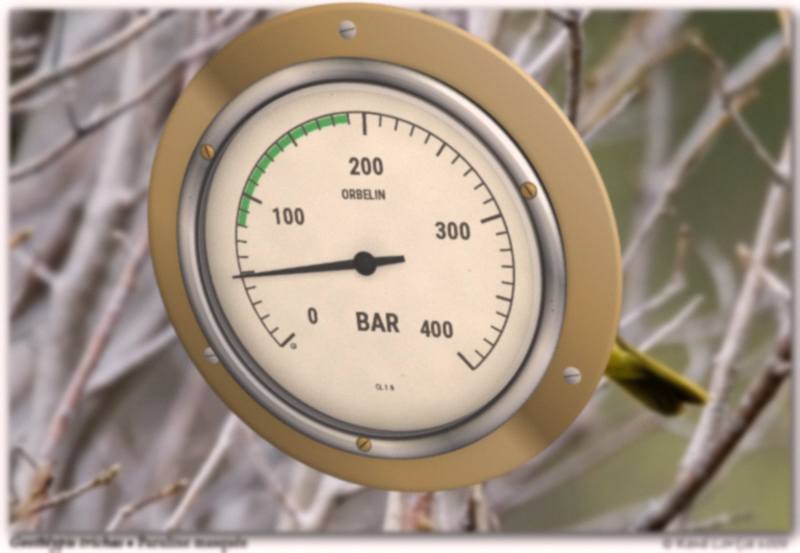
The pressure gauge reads bar 50
